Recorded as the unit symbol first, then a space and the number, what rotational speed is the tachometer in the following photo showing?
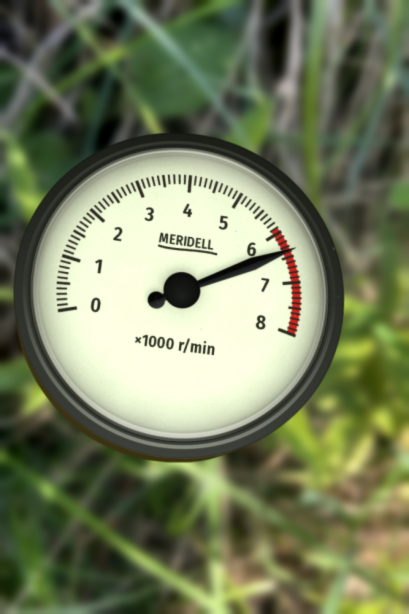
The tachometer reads rpm 6400
